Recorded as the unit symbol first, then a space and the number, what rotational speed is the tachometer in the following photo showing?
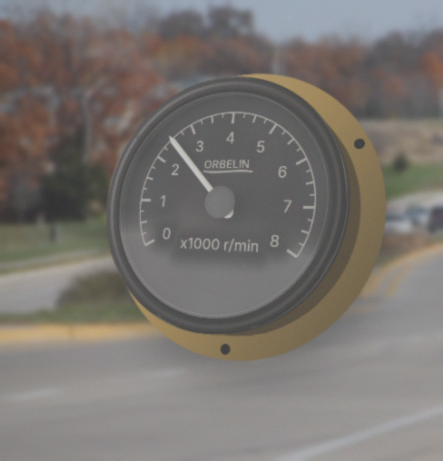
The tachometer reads rpm 2500
